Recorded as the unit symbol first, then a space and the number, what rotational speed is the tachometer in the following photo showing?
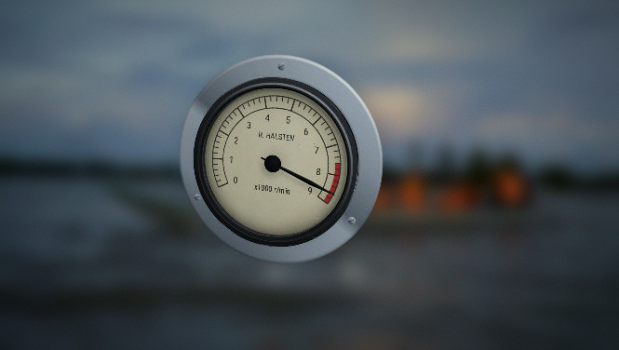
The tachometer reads rpm 8600
